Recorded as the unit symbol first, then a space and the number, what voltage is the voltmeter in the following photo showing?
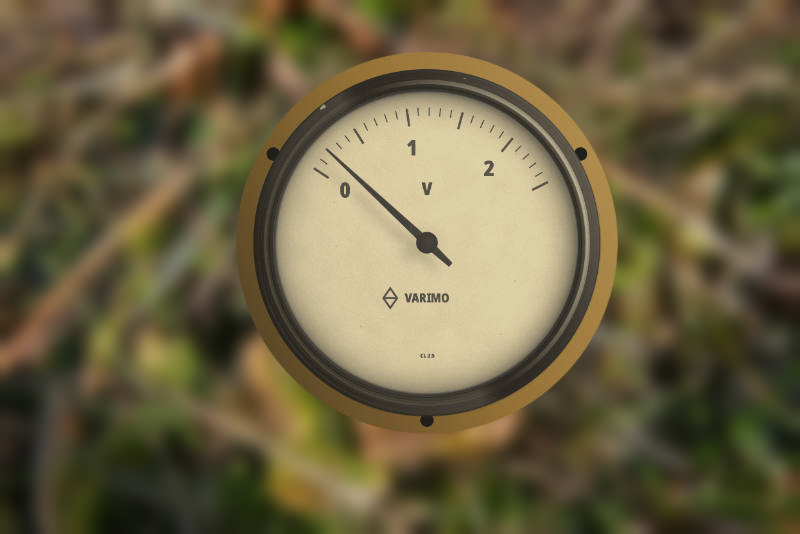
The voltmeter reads V 0.2
